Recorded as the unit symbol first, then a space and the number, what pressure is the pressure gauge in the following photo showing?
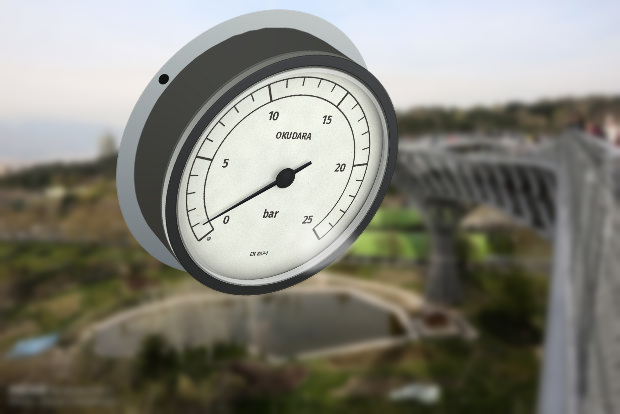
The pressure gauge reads bar 1
